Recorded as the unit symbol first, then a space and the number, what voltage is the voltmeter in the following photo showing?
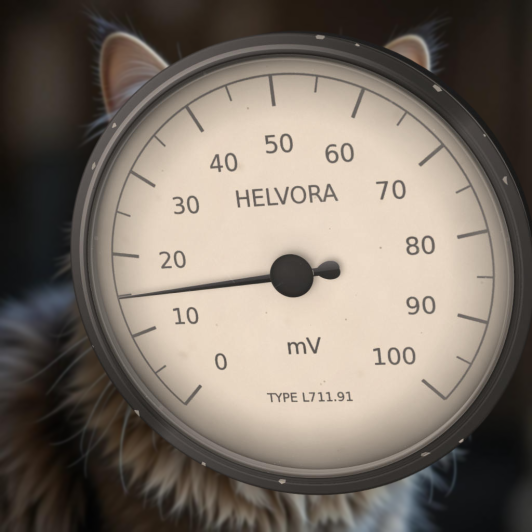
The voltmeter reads mV 15
